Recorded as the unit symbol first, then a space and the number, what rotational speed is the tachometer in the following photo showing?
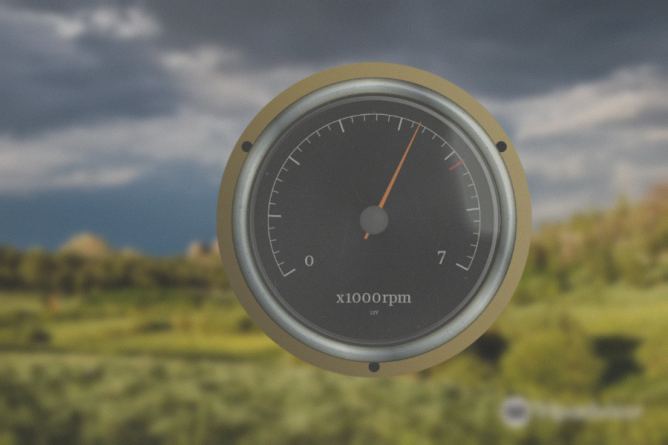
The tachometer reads rpm 4300
